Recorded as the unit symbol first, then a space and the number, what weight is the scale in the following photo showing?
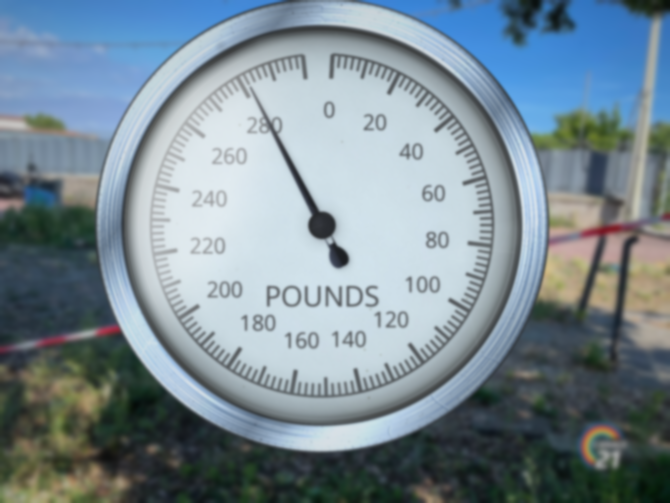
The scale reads lb 282
